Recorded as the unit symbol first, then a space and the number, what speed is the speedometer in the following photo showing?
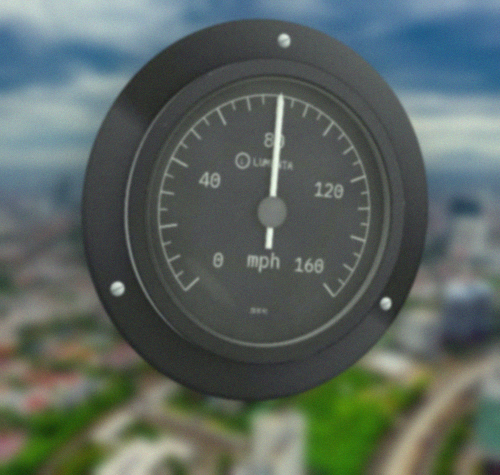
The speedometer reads mph 80
